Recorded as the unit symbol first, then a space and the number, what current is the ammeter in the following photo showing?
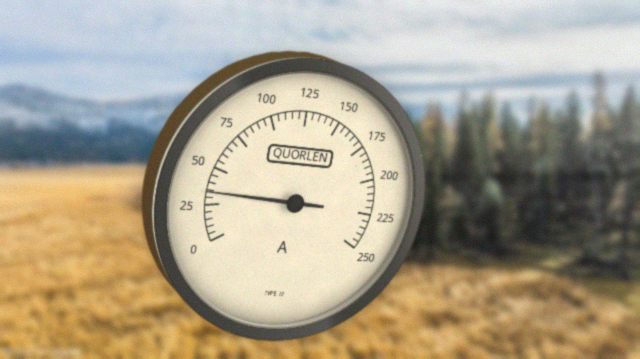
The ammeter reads A 35
